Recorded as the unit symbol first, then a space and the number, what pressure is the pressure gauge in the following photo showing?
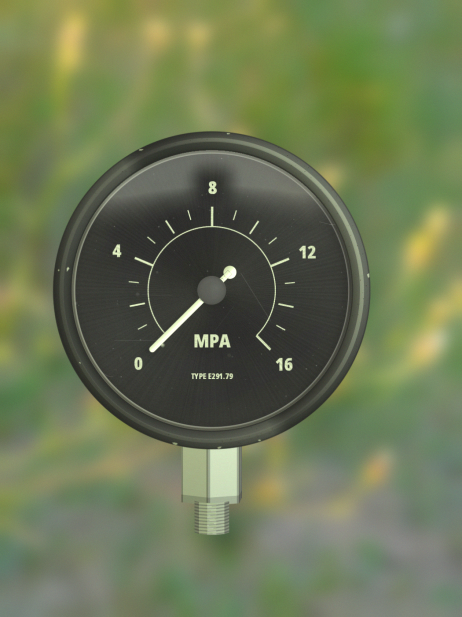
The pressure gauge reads MPa 0
